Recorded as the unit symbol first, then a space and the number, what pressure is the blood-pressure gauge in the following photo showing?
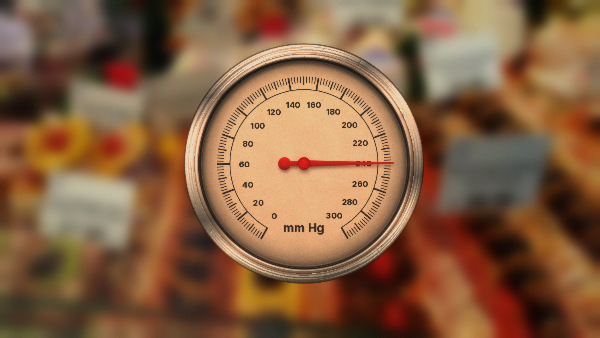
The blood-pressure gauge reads mmHg 240
